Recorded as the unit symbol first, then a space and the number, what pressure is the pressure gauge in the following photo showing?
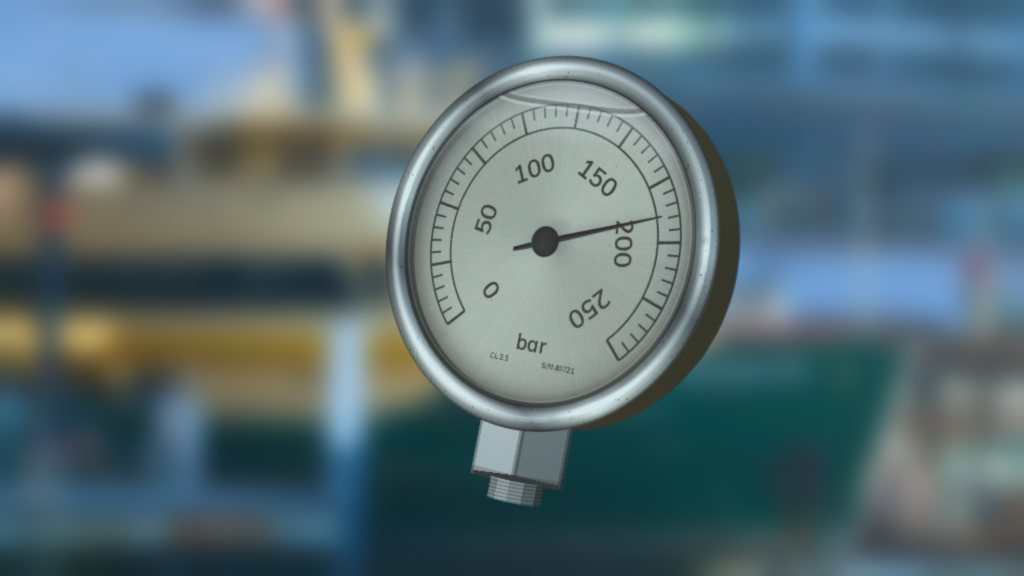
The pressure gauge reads bar 190
